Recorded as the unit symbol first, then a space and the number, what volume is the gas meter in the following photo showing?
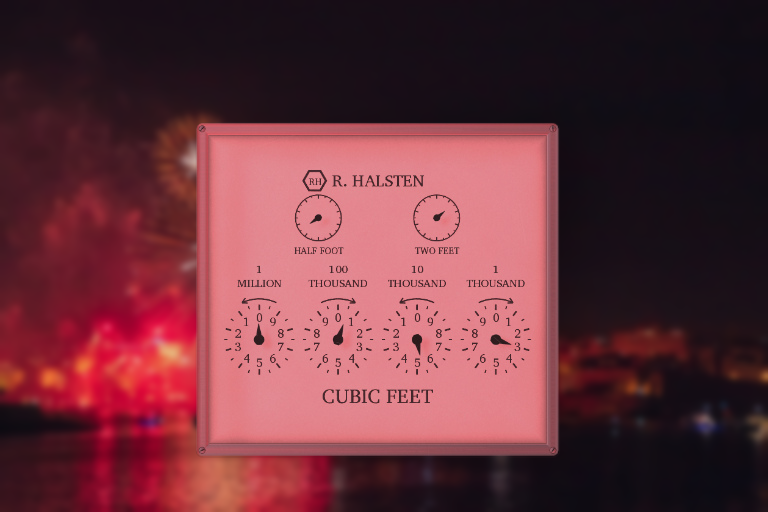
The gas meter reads ft³ 5300
